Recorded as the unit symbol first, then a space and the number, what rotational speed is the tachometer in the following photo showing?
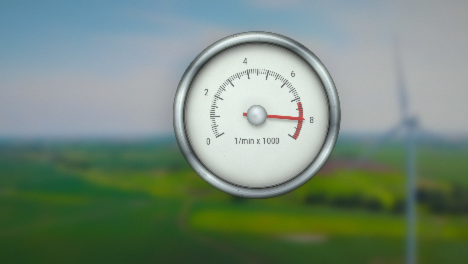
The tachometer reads rpm 8000
